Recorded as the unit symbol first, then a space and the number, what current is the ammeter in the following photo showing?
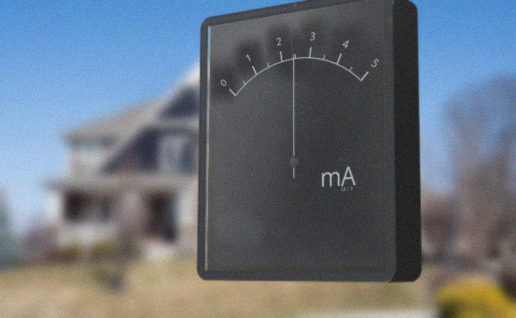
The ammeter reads mA 2.5
